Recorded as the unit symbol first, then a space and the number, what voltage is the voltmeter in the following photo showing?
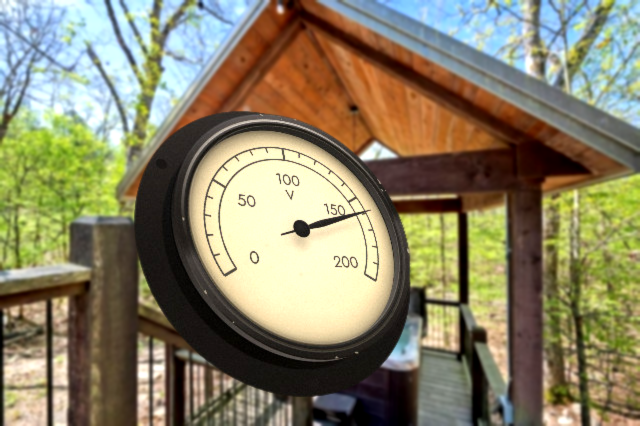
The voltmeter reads V 160
